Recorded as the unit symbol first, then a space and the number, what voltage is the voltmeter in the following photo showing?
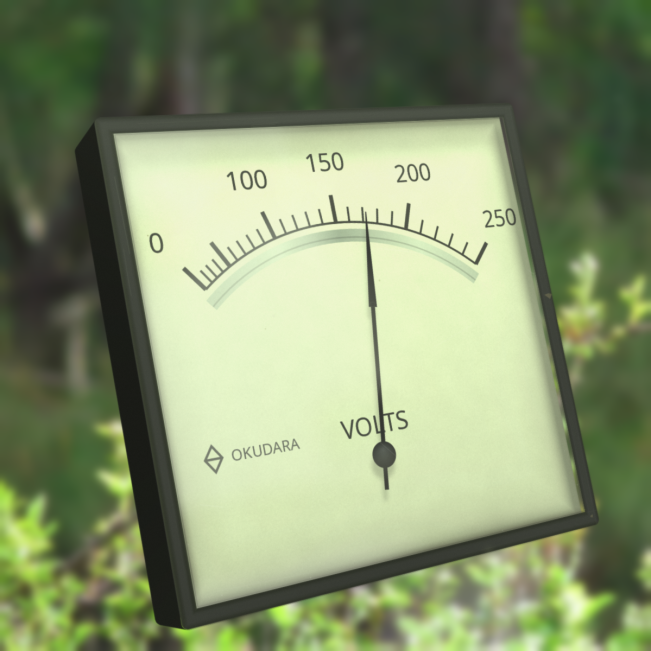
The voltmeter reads V 170
